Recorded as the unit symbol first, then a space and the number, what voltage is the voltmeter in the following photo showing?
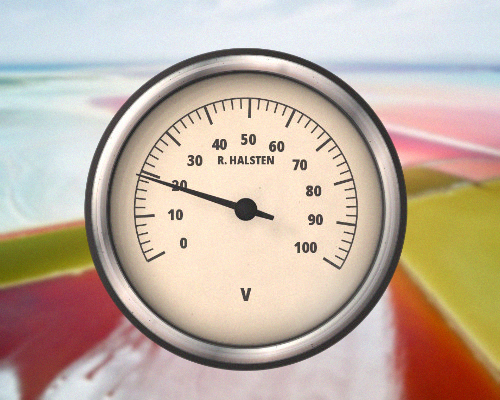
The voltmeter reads V 19
